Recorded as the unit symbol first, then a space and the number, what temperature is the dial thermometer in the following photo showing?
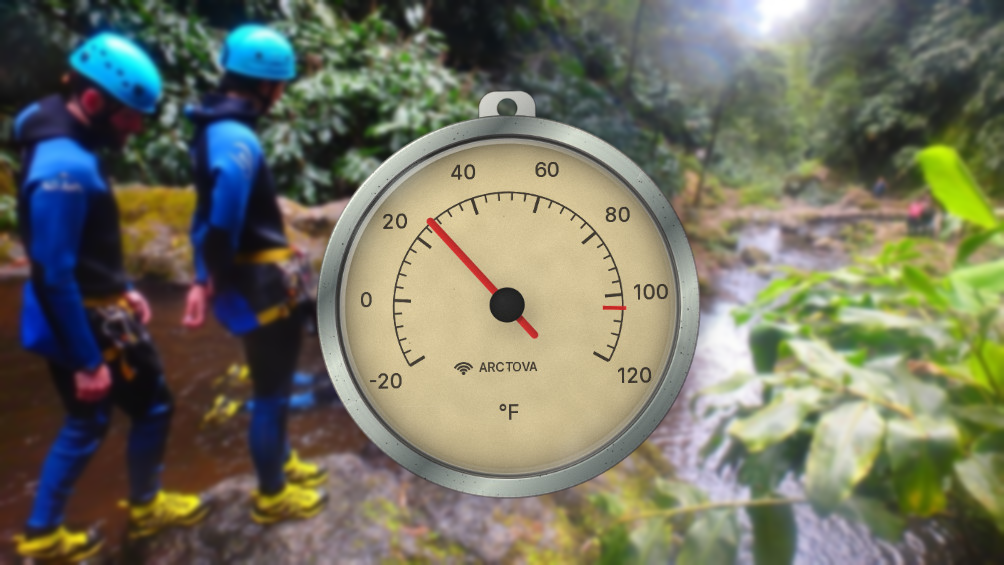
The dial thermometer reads °F 26
